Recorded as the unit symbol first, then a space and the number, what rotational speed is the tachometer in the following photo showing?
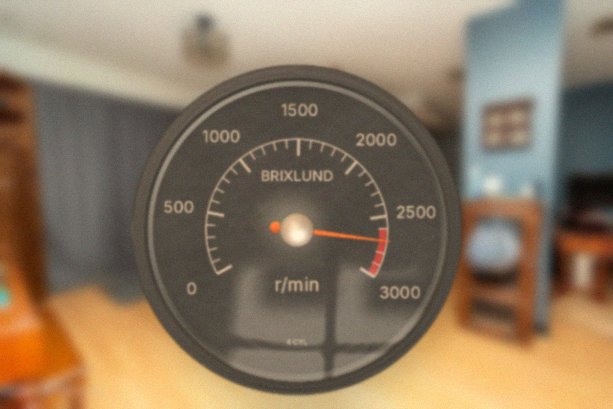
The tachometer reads rpm 2700
